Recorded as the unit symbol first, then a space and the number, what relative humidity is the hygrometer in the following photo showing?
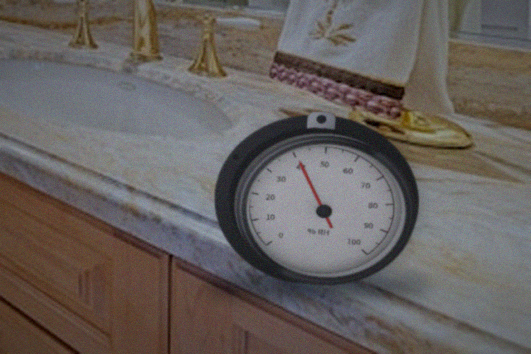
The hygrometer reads % 40
